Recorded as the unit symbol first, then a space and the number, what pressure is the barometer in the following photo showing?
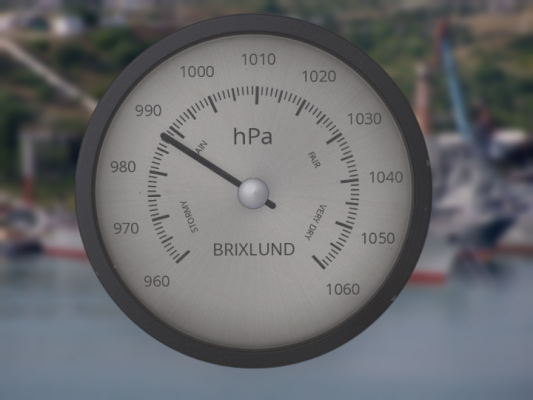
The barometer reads hPa 988
